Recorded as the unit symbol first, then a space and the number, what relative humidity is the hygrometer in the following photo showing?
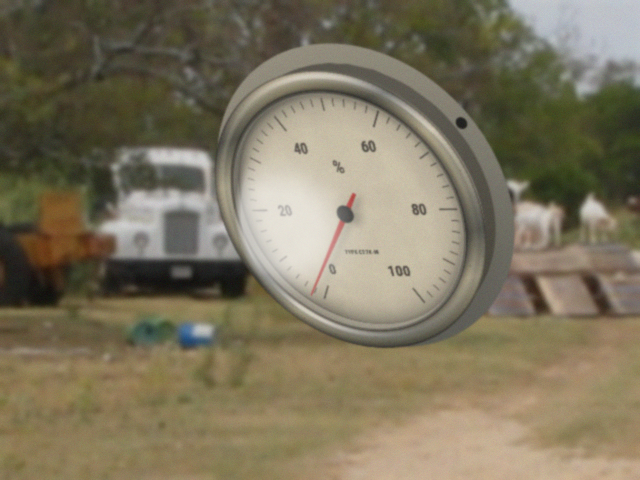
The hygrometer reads % 2
